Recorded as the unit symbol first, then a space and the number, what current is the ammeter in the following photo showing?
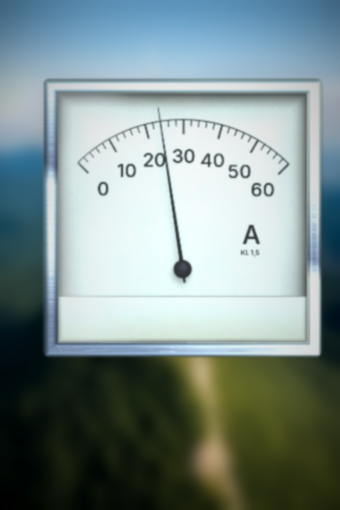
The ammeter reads A 24
